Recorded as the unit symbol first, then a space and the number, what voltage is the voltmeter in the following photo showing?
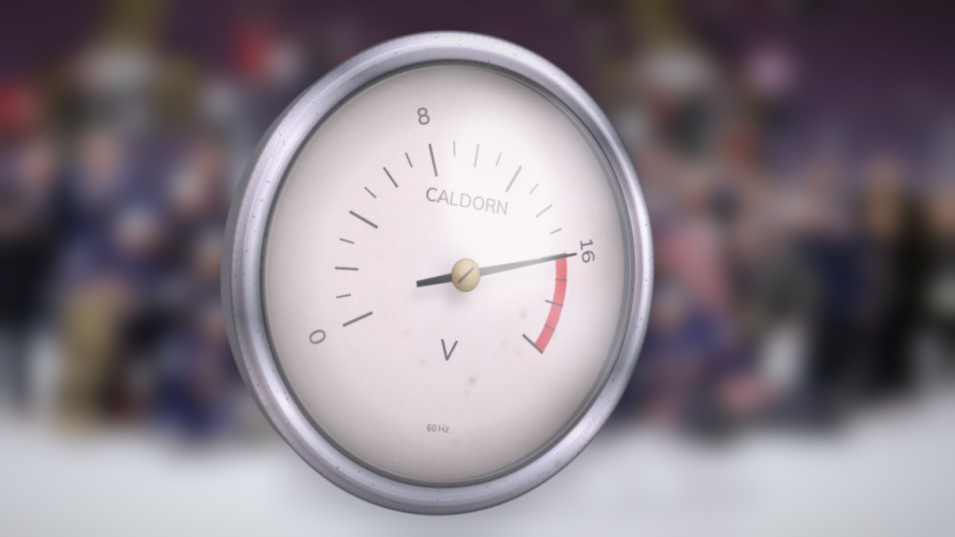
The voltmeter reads V 16
